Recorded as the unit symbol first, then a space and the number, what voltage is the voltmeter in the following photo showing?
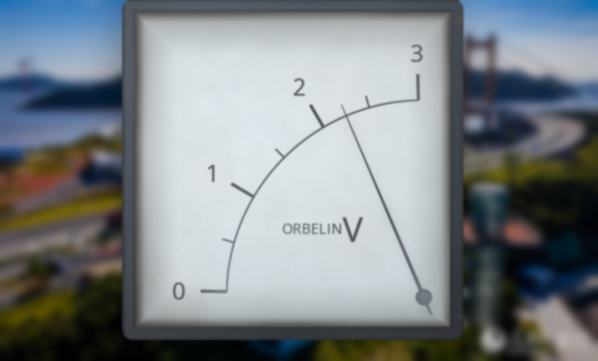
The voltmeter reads V 2.25
